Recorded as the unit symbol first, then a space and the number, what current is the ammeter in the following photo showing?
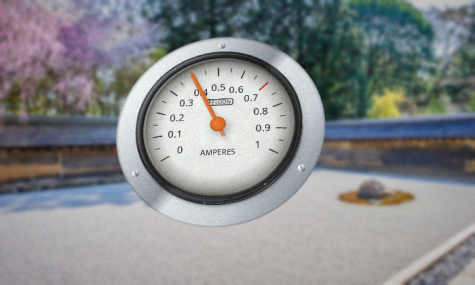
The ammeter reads A 0.4
